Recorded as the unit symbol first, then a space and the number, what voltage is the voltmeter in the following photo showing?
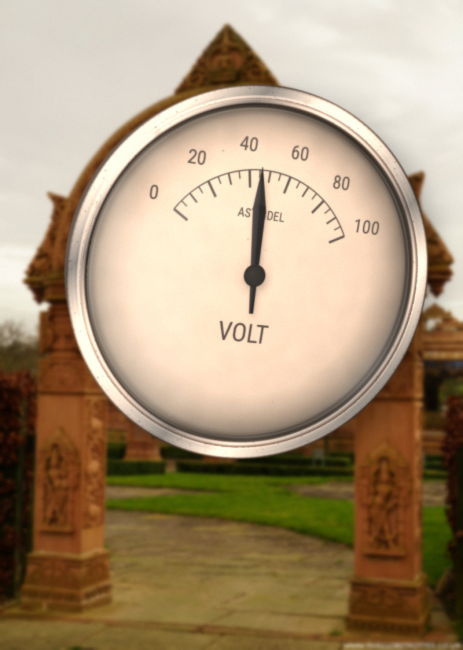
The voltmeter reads V 45
